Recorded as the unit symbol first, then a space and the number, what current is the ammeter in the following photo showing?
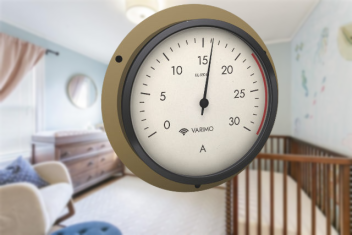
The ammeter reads A 16
